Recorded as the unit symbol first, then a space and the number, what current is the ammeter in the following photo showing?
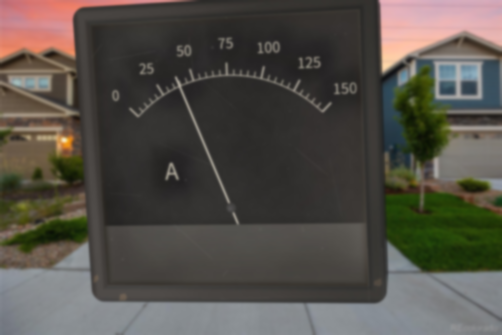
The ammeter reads A 40
